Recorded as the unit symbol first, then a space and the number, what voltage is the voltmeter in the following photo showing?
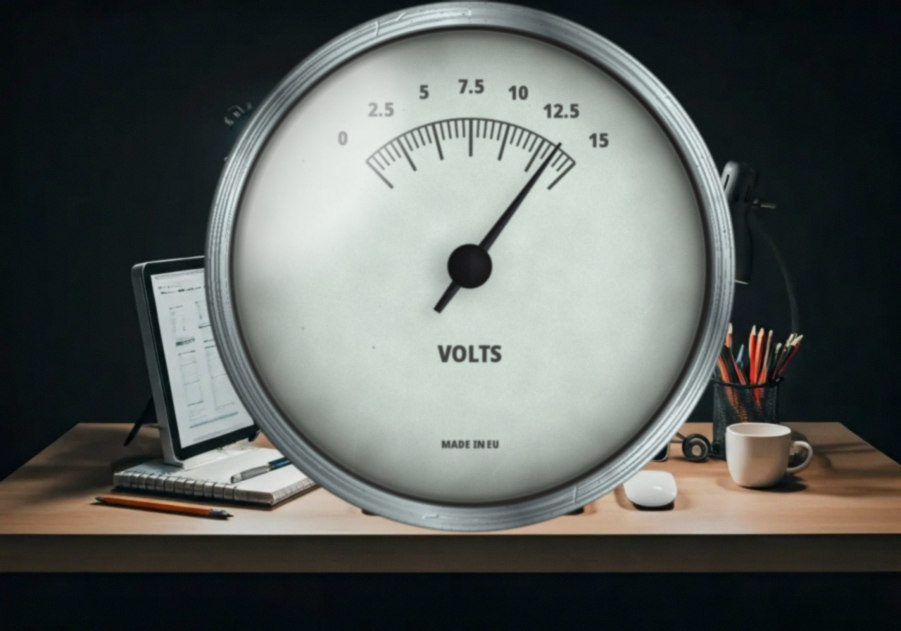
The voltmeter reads V 13.5
